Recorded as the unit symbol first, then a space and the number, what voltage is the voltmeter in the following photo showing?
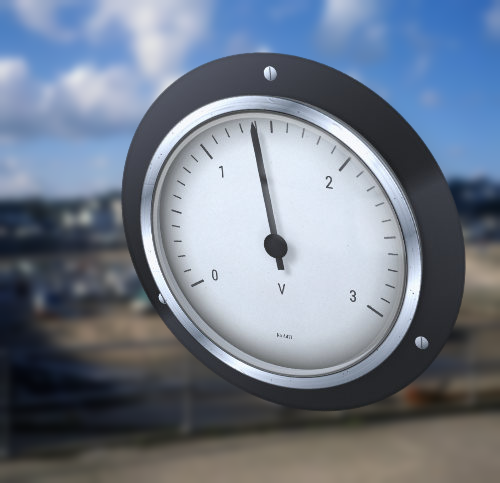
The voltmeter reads V 1.4
